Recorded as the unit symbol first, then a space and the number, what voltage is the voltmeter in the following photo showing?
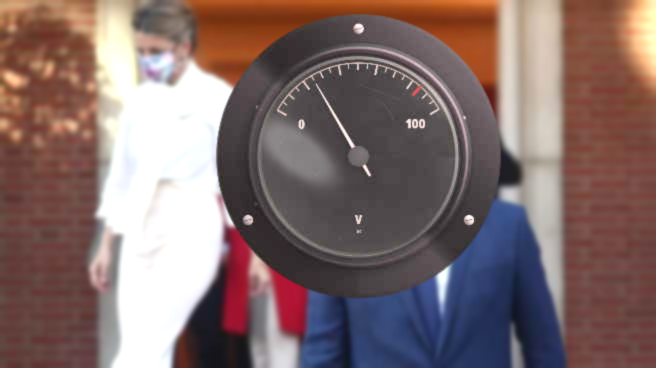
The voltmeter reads V 25
